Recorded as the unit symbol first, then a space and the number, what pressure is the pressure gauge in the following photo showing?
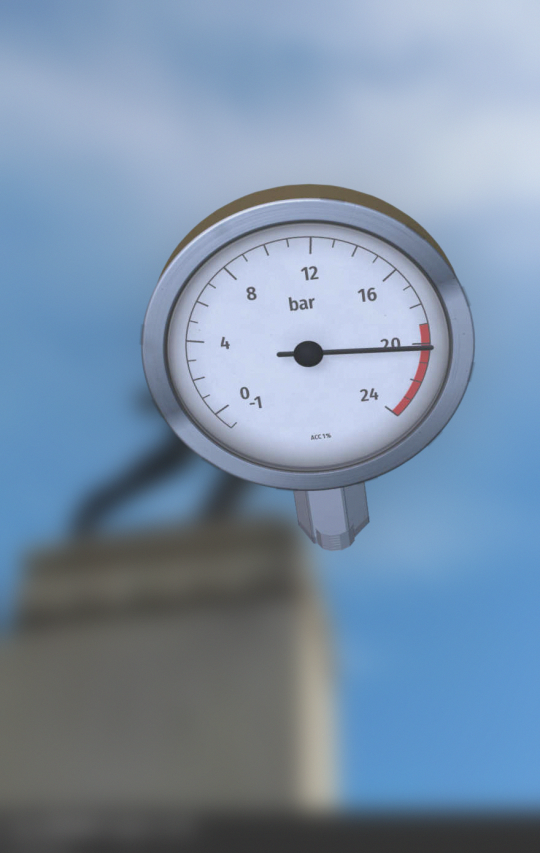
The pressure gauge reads bar 20
